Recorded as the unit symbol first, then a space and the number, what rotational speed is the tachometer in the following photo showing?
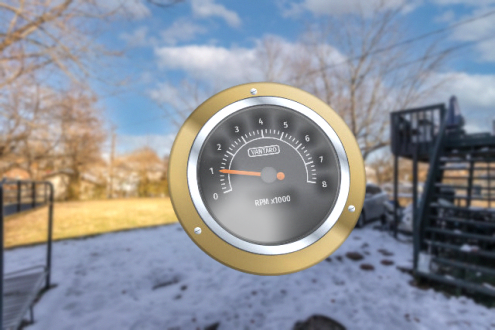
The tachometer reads rpm 1000
